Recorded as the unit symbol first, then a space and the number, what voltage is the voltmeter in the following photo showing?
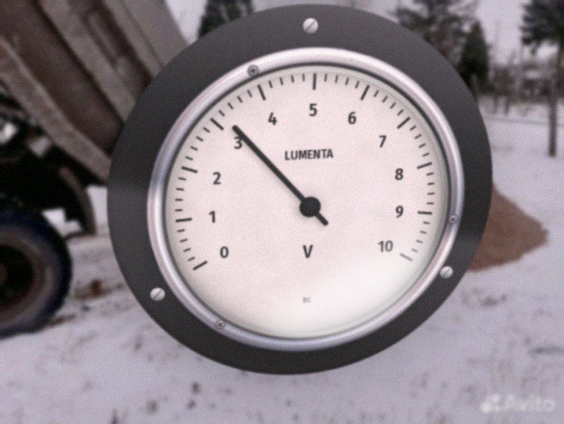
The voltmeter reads V 3.2
